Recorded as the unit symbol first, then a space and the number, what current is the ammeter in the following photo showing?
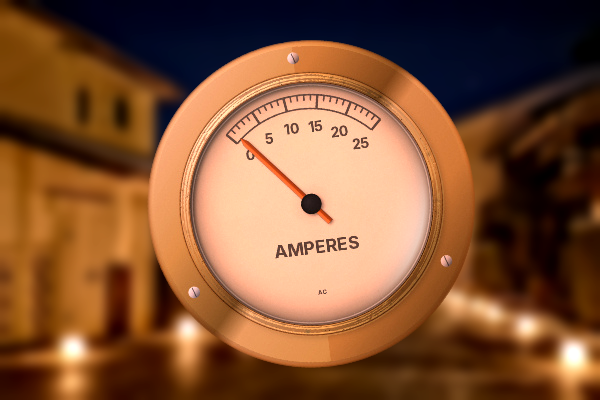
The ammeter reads A 1
